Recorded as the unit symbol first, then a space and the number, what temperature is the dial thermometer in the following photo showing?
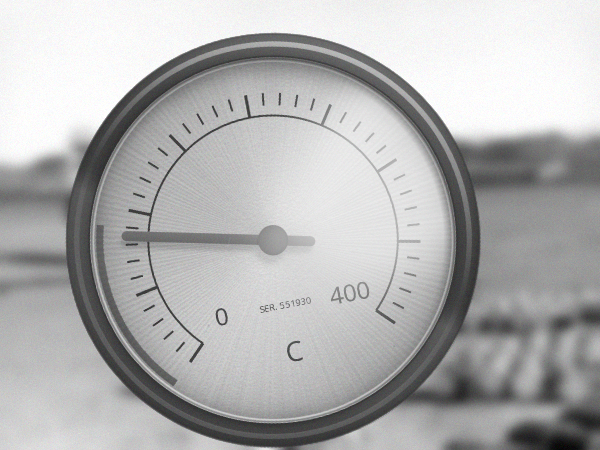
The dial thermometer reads °C 85
